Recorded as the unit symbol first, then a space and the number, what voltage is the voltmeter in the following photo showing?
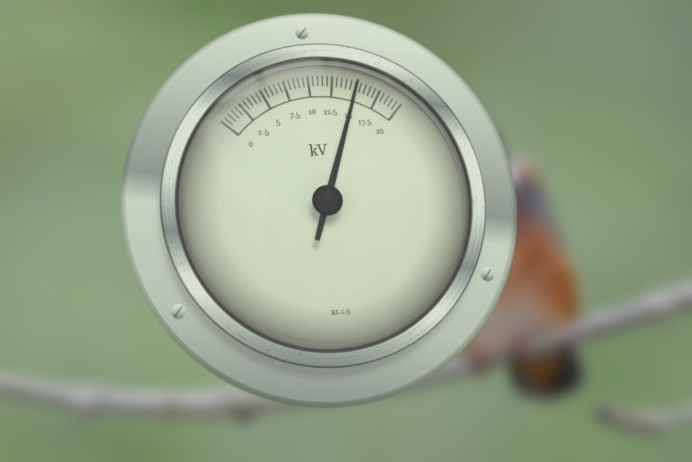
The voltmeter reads kV 15
